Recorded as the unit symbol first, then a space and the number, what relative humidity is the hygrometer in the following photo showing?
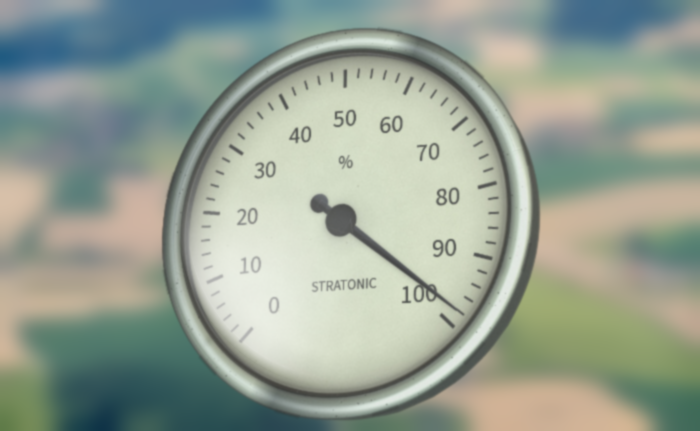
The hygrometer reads % 98
